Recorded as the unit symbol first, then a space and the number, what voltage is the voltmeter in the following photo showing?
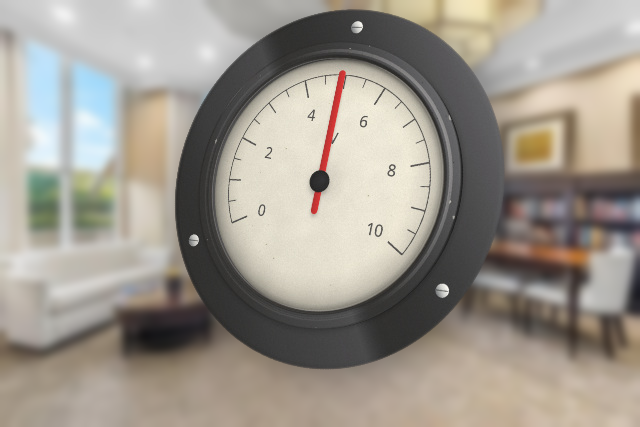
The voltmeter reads V 5
